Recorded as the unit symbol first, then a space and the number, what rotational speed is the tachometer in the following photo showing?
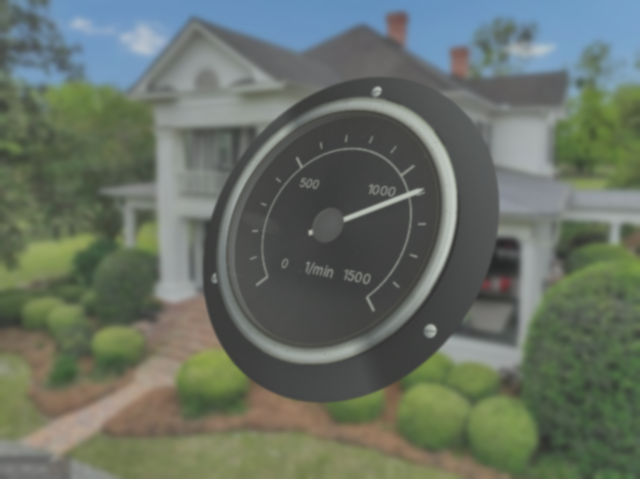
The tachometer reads rpm 1100
